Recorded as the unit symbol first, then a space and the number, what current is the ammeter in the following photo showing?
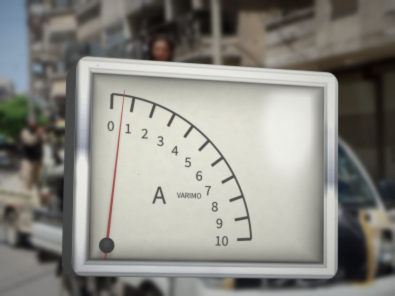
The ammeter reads A 0.5
